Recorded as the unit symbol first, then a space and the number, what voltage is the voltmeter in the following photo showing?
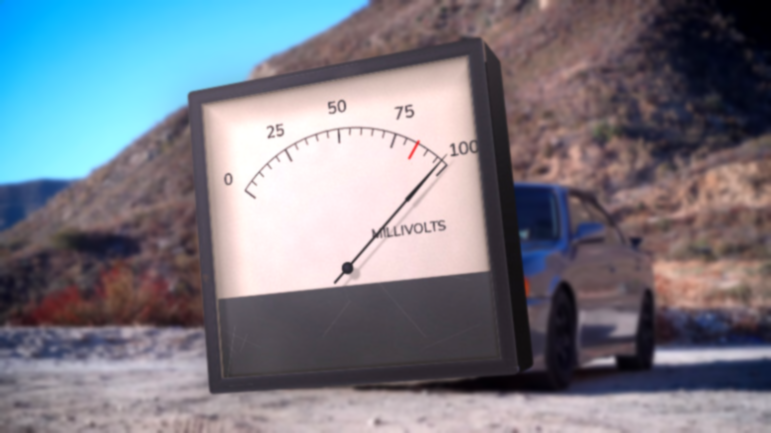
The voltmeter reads mV 97.5
